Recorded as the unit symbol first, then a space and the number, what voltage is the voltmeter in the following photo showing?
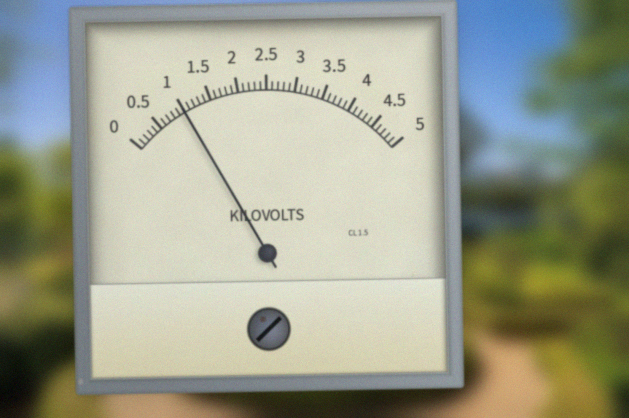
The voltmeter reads kV 1
